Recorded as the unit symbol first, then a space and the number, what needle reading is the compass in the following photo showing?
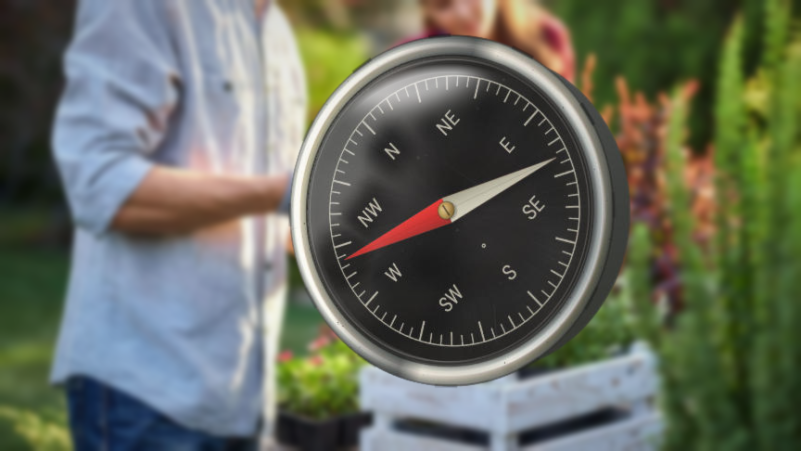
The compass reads ° 292.5
